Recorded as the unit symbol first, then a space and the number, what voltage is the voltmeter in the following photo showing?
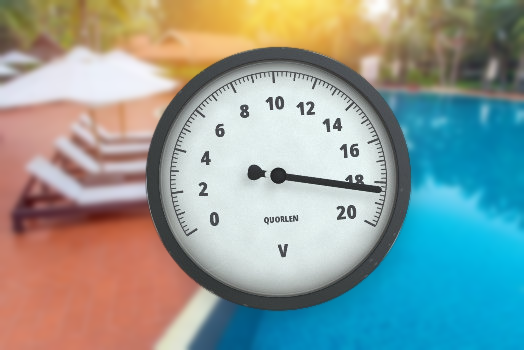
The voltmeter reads V 18.4
